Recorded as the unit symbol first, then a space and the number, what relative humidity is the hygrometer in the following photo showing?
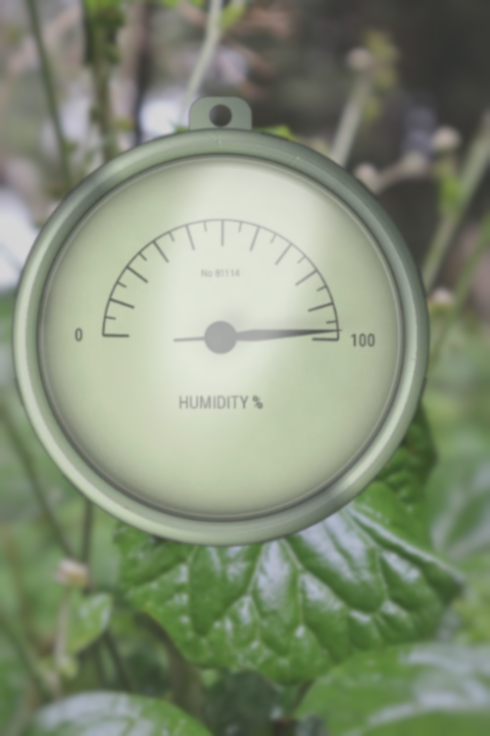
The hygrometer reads % 97.5
